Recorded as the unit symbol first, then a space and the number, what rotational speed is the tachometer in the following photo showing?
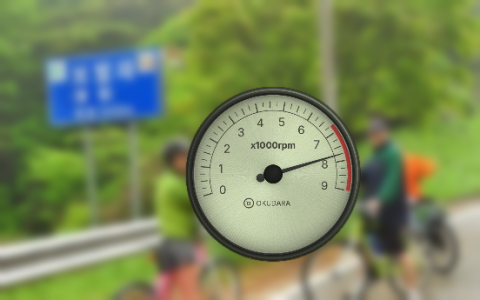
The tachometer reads rpm 7750
